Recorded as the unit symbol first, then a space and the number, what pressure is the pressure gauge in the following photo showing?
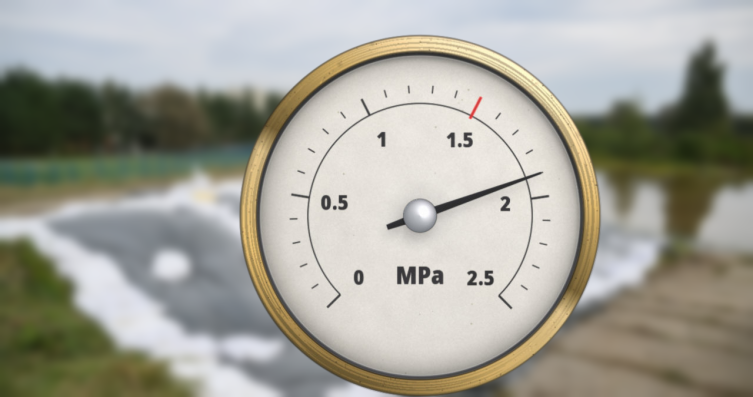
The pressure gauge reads MPa 1.9
